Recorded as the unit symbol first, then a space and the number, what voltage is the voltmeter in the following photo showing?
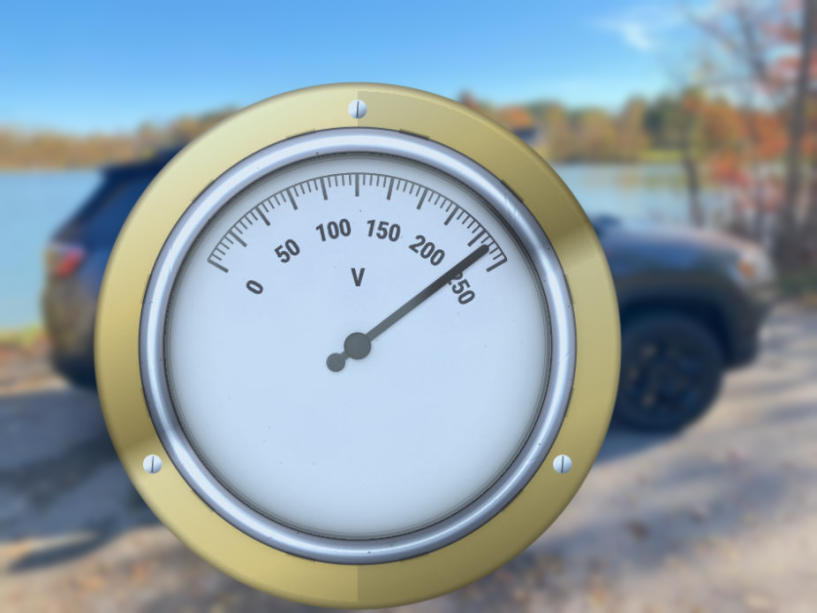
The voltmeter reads V 235
